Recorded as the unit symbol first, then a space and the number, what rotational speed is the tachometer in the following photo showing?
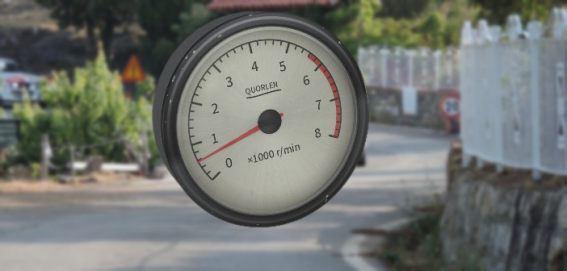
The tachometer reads rpm 600
